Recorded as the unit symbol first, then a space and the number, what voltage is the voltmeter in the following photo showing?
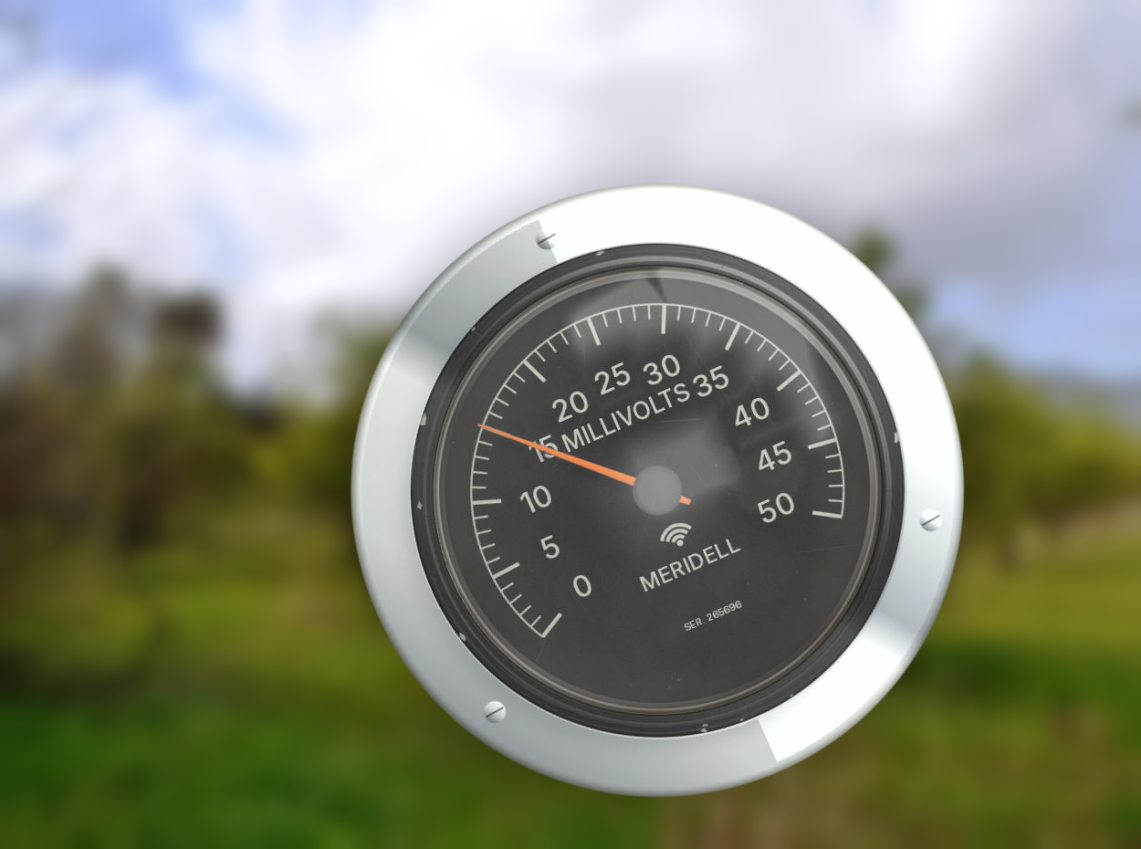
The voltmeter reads mV 15
